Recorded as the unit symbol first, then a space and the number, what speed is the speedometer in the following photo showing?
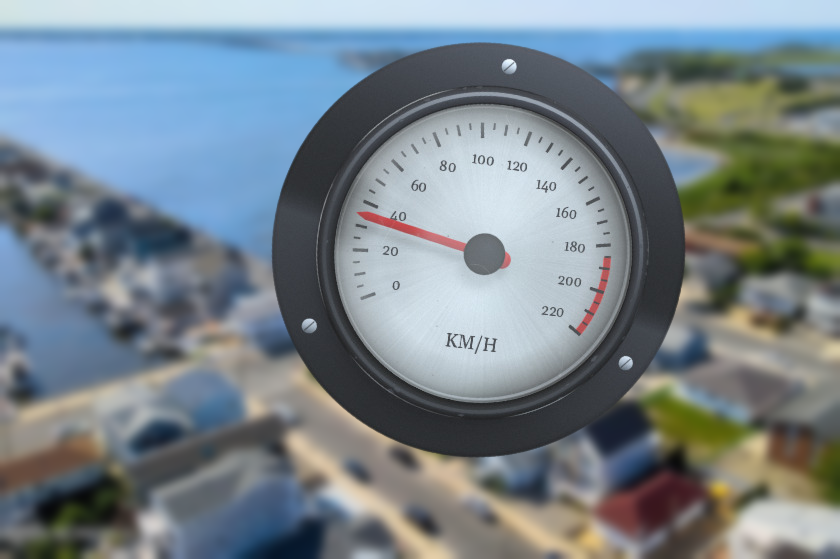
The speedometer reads km/h 35
